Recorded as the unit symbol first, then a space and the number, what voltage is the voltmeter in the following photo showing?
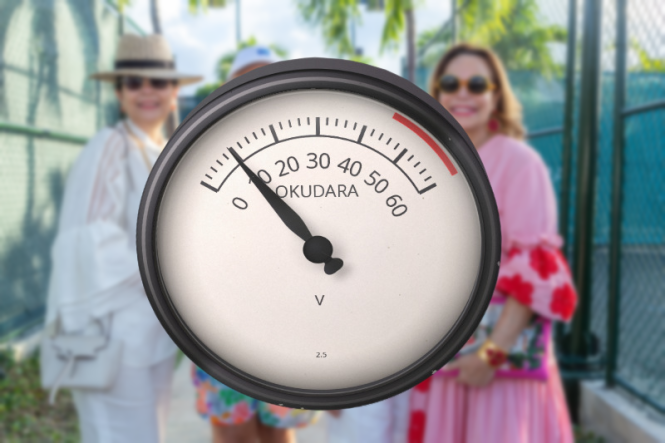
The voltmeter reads V 10
